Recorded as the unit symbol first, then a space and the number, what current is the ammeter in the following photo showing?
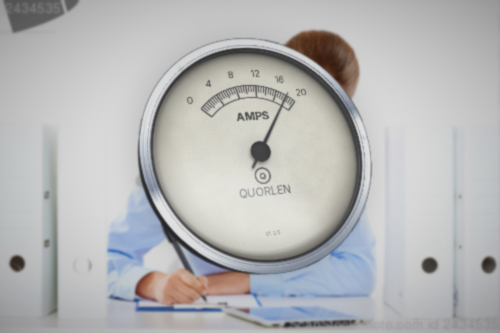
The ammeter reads A 18
